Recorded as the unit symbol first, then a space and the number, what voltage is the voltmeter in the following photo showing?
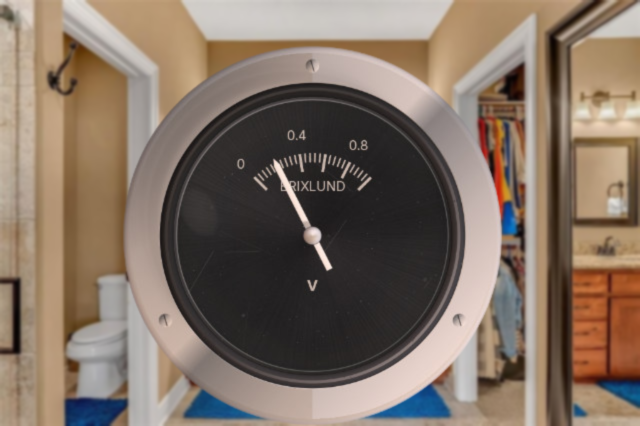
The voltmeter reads V 0.2
